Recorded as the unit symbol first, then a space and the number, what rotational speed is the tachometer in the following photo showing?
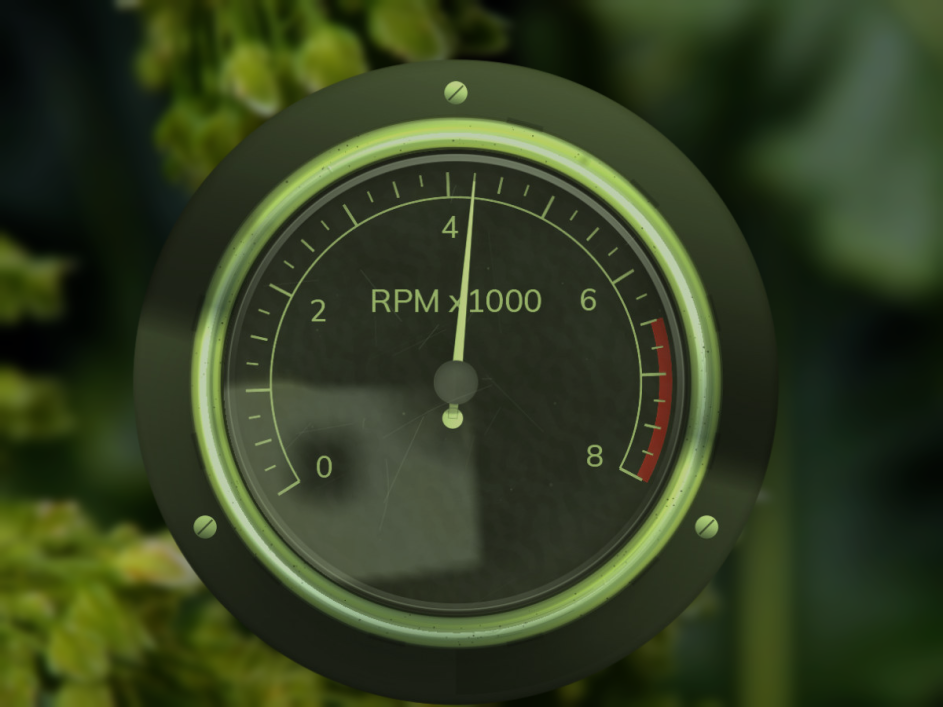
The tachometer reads rpm 4250
